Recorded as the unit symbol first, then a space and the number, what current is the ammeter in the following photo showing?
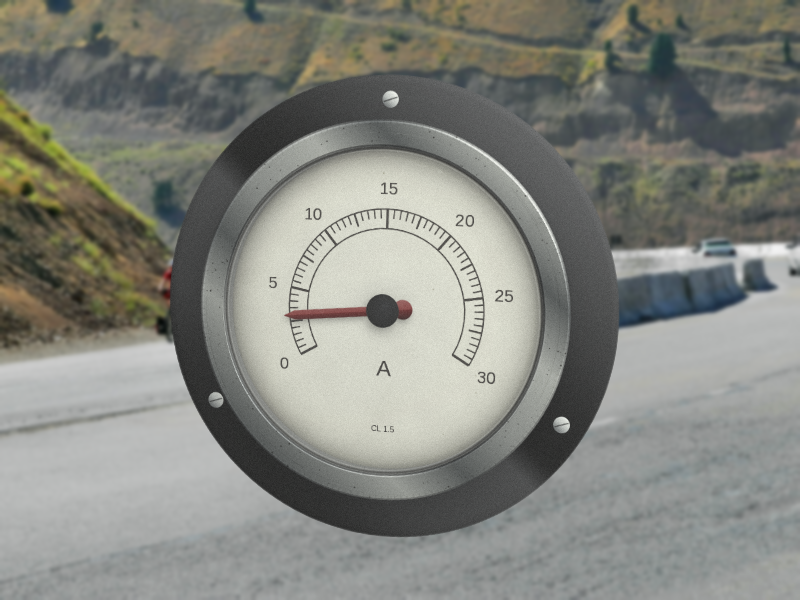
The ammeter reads A 3
